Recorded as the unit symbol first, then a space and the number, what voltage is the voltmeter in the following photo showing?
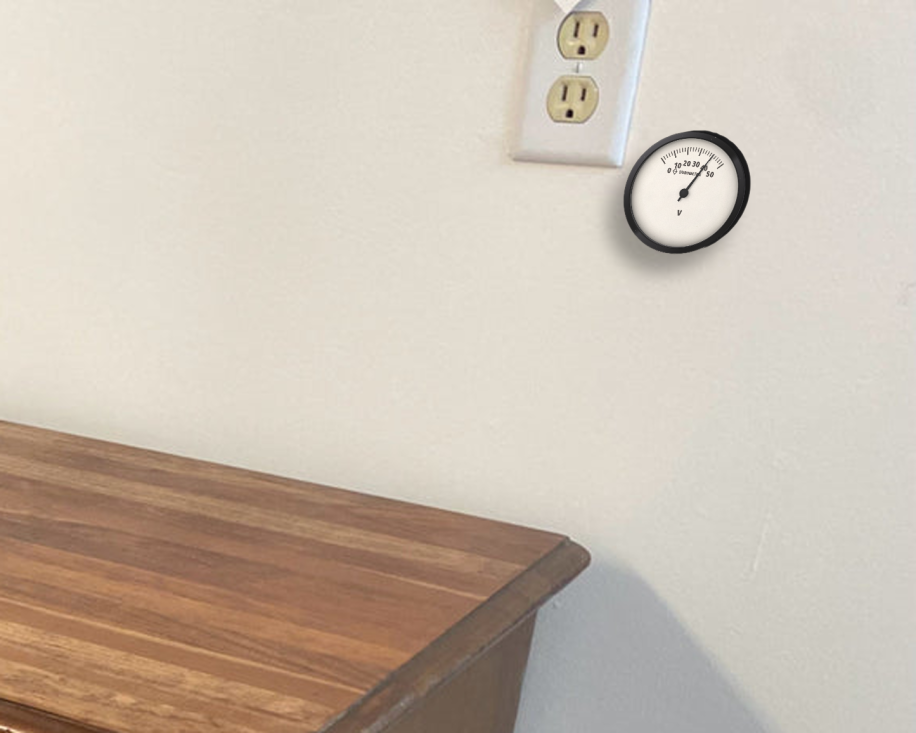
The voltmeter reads V 40
